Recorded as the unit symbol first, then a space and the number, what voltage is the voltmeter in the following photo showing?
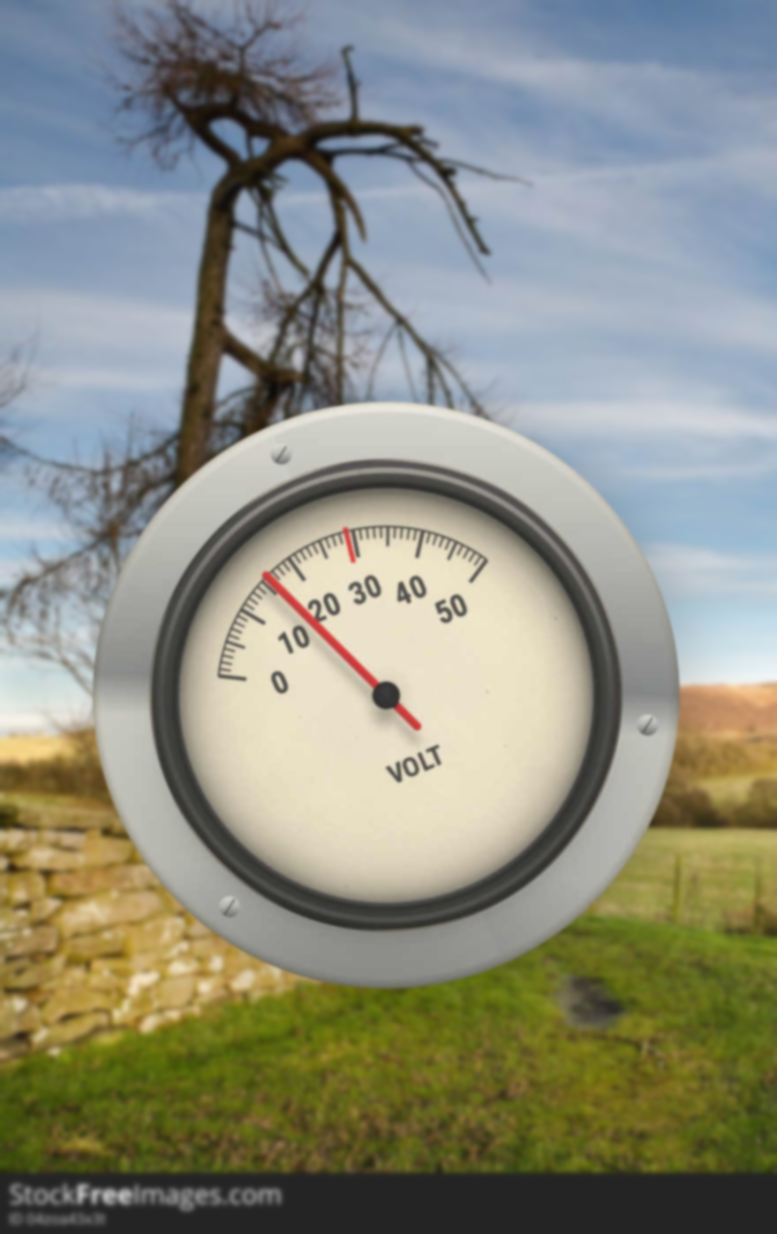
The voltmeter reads V 16
